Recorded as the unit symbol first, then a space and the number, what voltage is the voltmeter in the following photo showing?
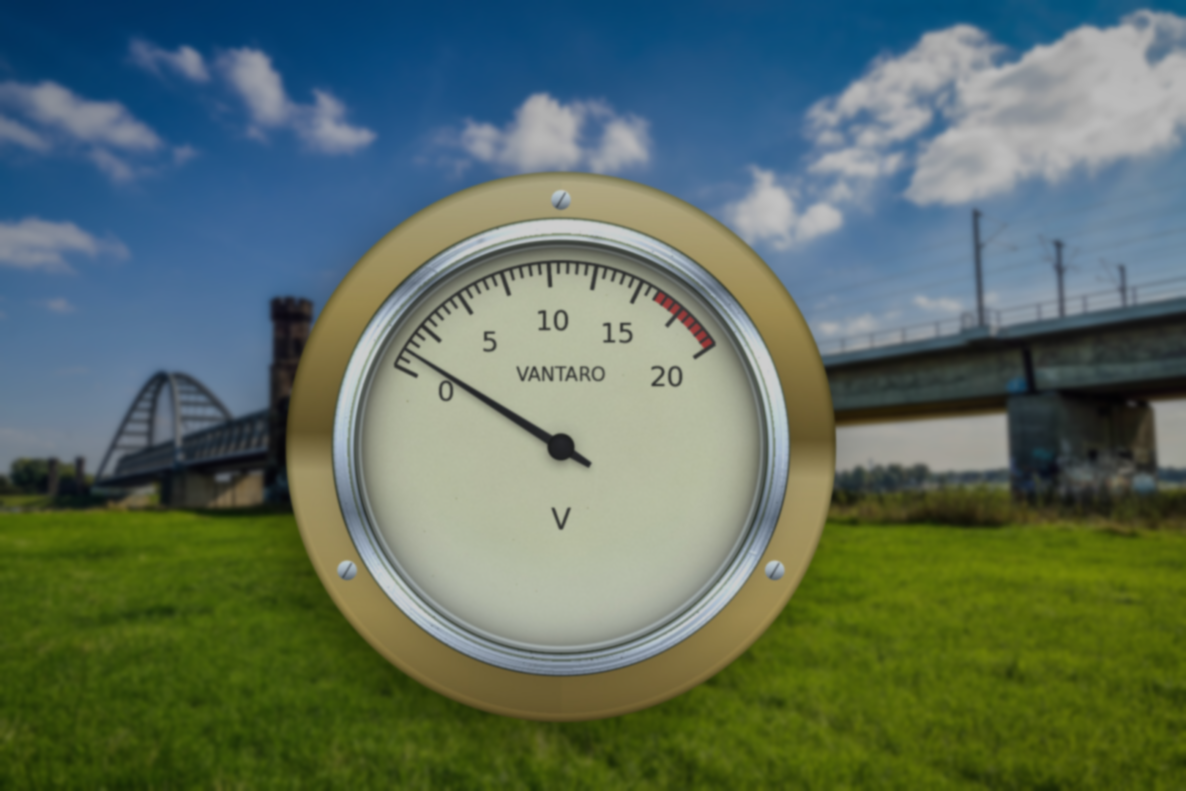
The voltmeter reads V 1
